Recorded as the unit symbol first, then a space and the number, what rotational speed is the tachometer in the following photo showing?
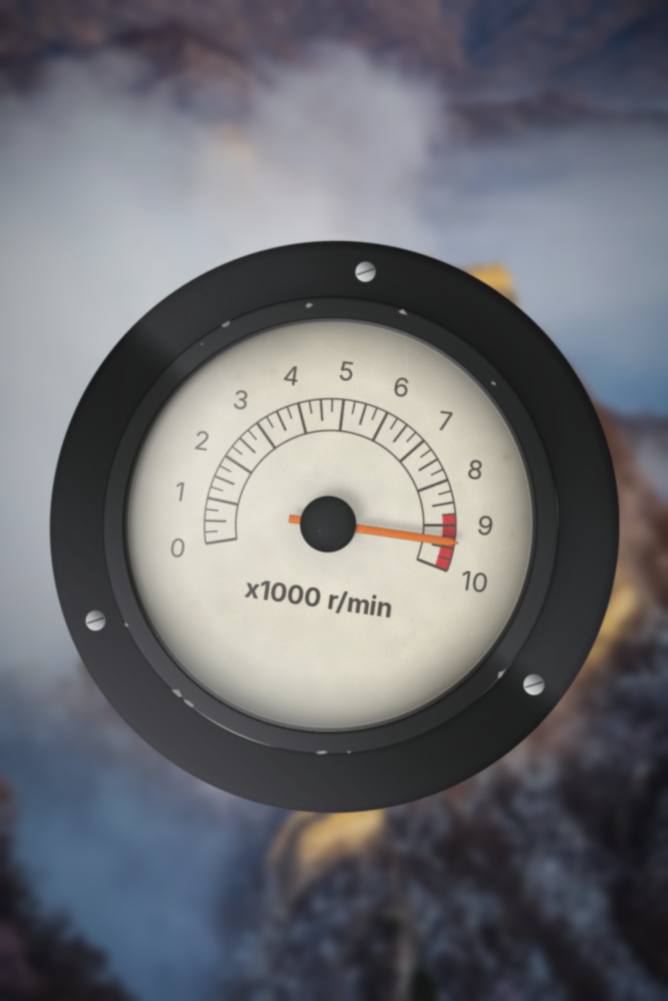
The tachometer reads rpm 9375
